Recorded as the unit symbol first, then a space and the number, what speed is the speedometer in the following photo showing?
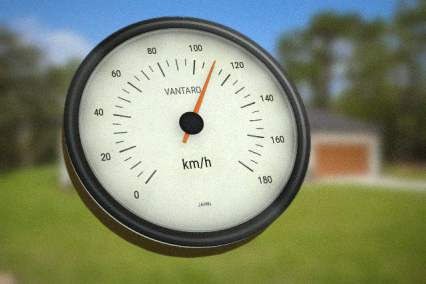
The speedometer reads km/h 110
